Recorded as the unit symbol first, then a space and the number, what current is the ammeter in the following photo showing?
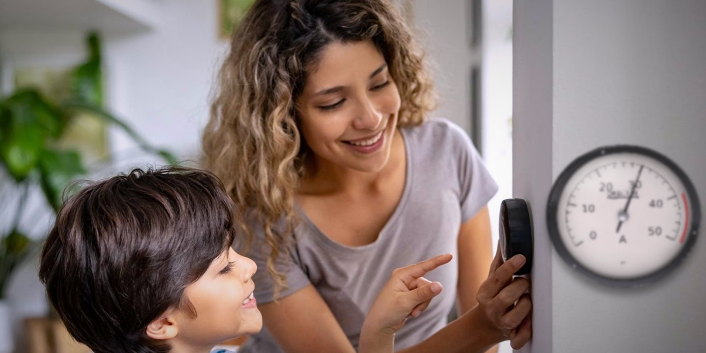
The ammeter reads A 30
